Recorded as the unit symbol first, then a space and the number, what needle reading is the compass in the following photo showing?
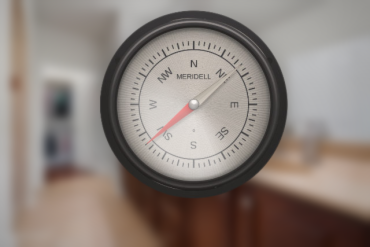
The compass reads ° 230
